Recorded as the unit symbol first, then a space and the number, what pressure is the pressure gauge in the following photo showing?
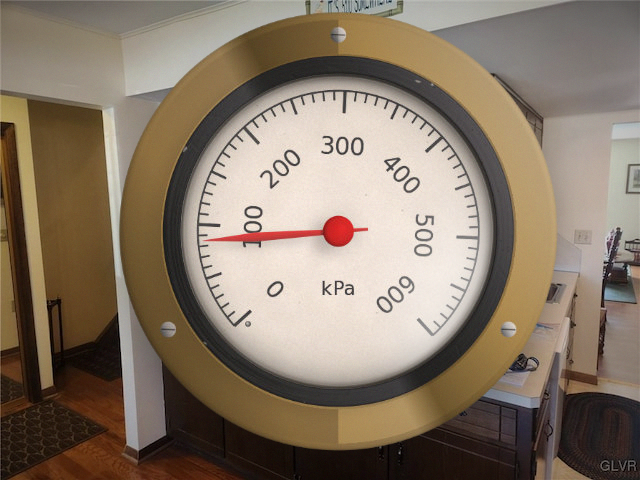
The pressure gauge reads kPa 85
